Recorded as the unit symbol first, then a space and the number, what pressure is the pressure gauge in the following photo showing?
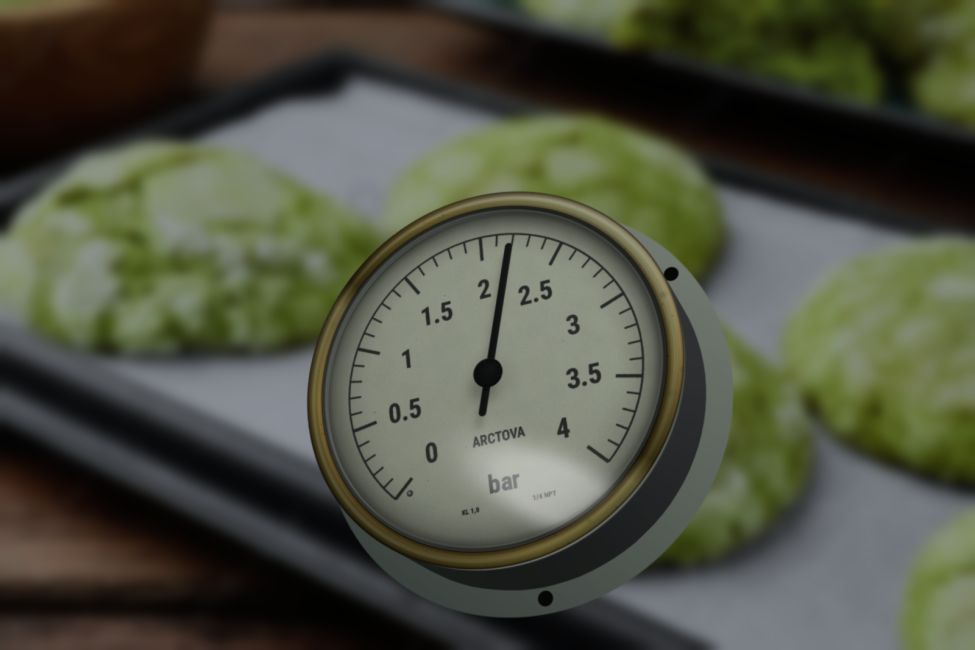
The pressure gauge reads bar 2.2
